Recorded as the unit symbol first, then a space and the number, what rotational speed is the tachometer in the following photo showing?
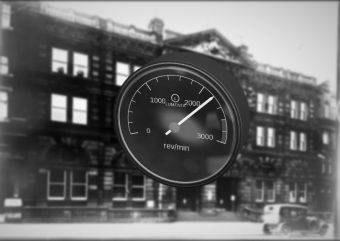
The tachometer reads rpm 2200
